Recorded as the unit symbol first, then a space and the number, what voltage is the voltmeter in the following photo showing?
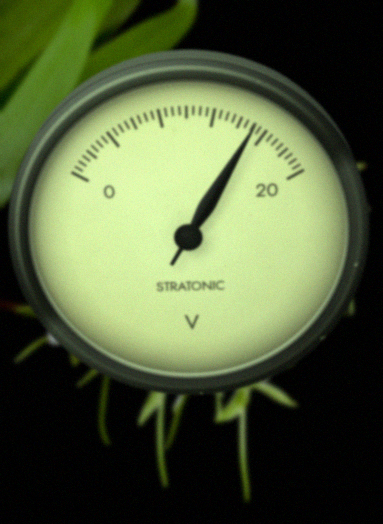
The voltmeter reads V 15
